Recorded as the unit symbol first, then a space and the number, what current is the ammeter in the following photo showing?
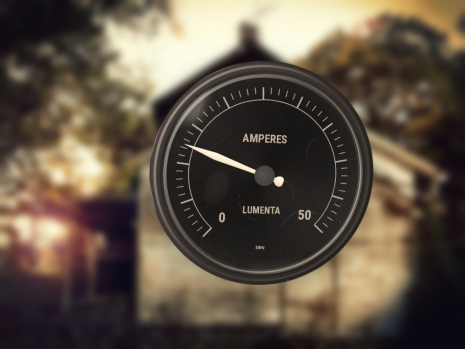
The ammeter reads A 12.5
